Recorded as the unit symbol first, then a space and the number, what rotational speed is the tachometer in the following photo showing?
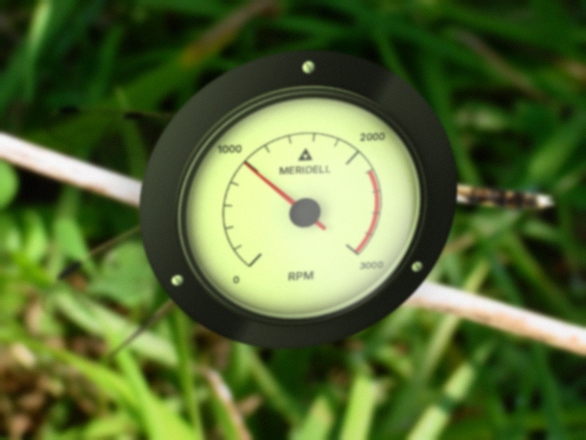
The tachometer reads rpm 1000
